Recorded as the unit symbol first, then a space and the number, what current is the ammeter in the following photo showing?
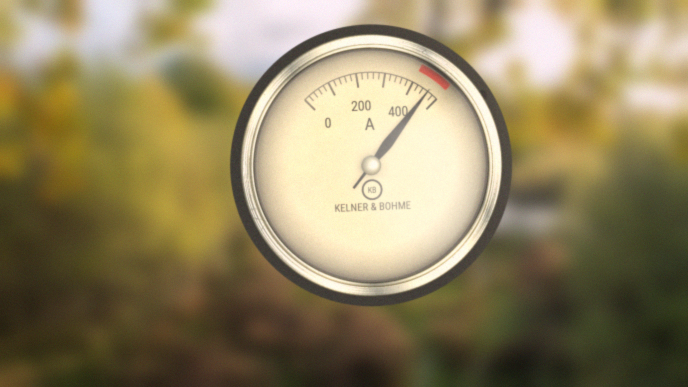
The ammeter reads A 460
